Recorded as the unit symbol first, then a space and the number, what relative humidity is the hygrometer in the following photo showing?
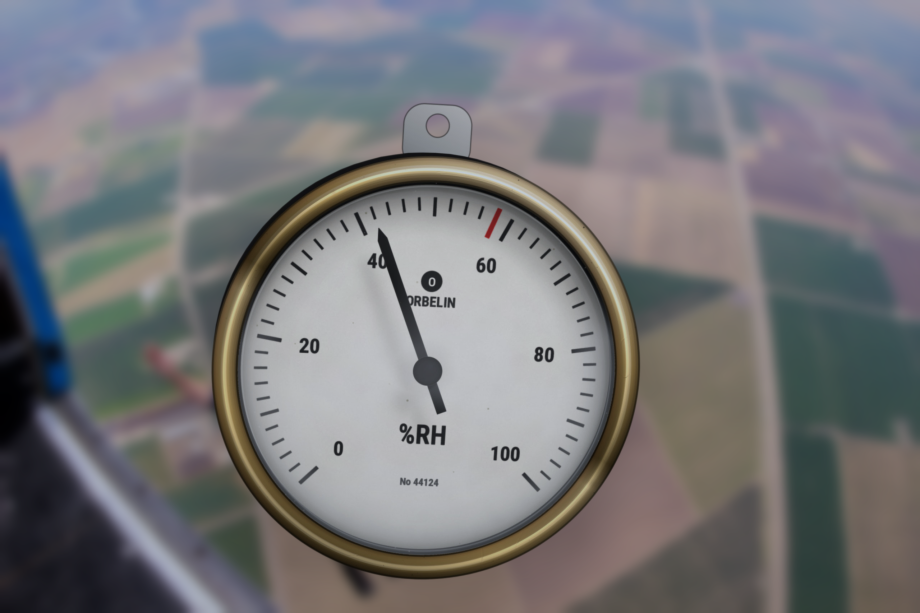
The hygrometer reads % 42
